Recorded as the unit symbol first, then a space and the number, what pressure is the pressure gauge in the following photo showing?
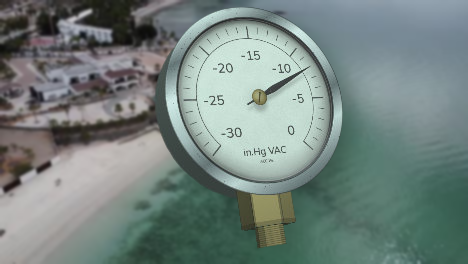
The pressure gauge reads inHg -8
